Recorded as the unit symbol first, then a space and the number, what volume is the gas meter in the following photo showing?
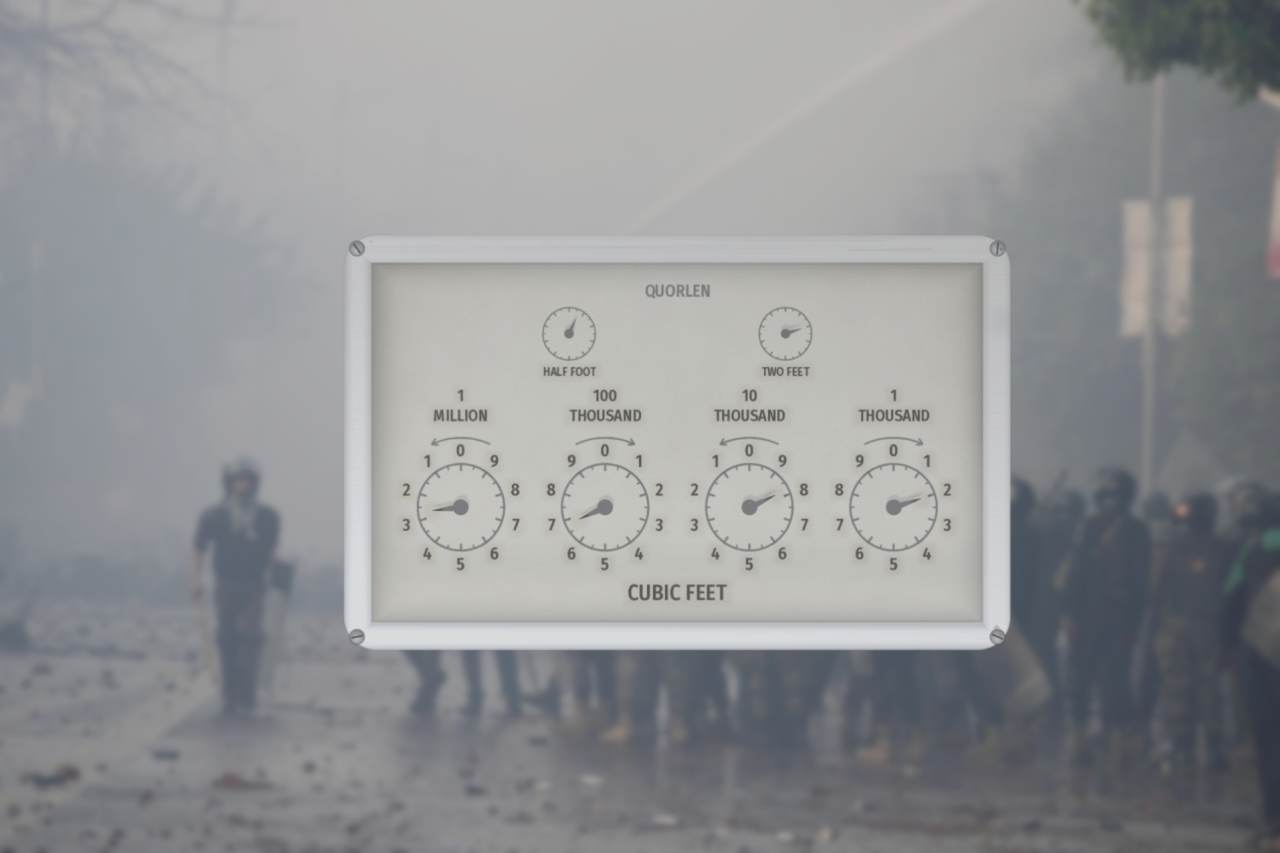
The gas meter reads ft³ 268200
